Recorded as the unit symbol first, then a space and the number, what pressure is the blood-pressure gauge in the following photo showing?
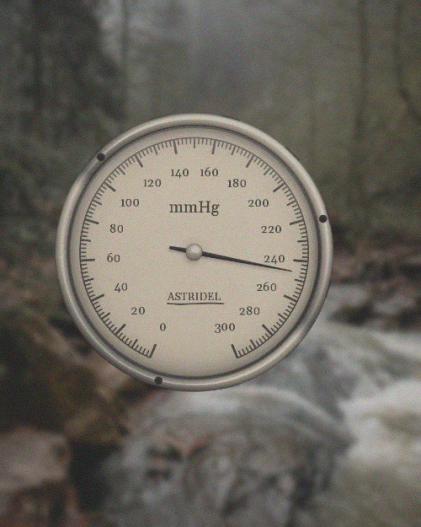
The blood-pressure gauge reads mmHg 246
